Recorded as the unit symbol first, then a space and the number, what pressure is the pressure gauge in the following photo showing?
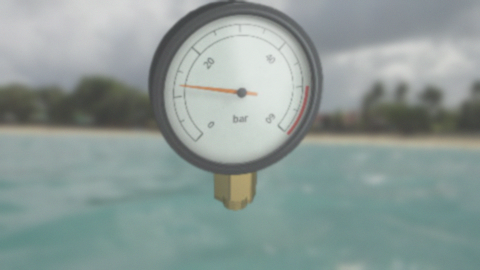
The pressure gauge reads bar 12.5
